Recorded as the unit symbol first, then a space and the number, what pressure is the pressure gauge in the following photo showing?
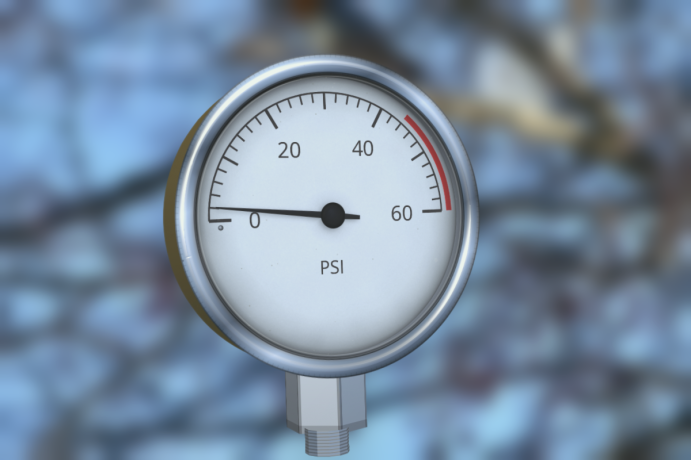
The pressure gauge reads psi 2
